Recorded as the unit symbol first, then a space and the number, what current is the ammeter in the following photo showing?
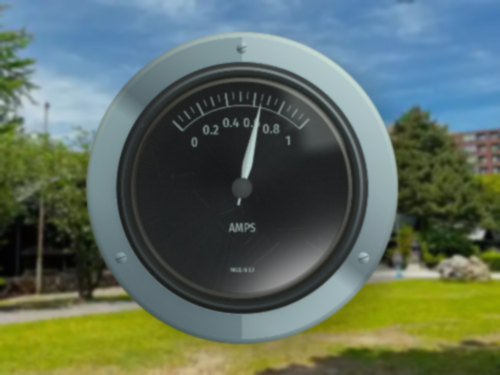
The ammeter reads A 0.65
